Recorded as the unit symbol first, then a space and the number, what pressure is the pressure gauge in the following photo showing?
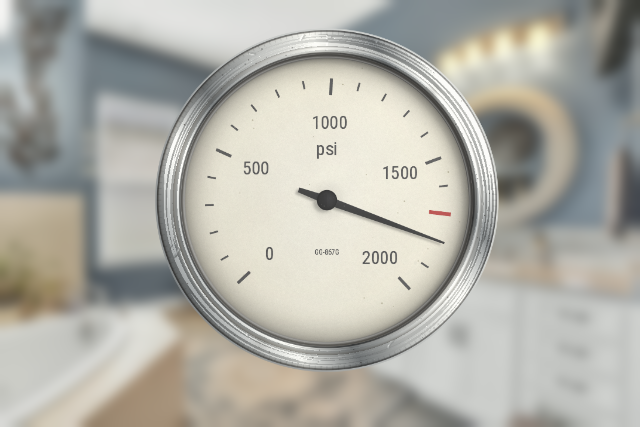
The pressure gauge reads psi 1800
